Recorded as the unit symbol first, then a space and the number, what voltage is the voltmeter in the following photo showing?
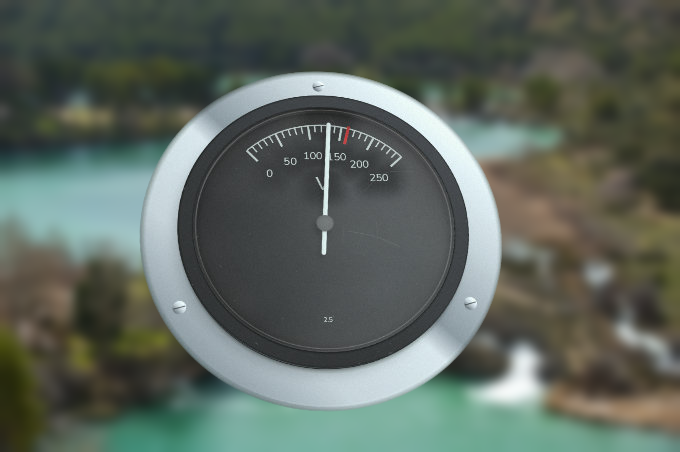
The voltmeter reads V 130
